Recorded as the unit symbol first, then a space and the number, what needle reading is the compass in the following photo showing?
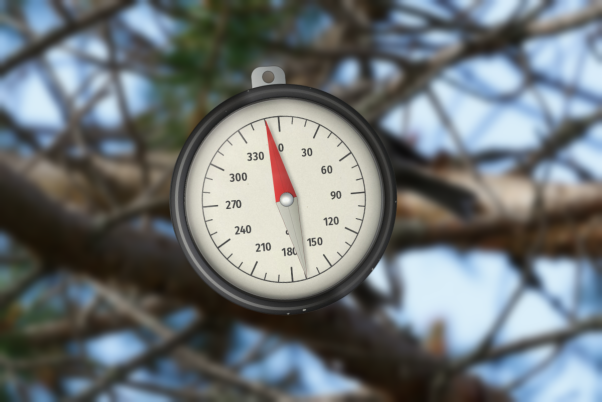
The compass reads ° 350
